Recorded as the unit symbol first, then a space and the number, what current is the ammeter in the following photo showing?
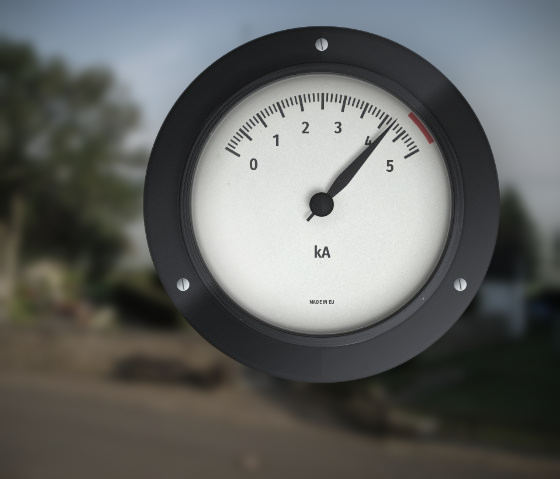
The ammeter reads kA 4.2
